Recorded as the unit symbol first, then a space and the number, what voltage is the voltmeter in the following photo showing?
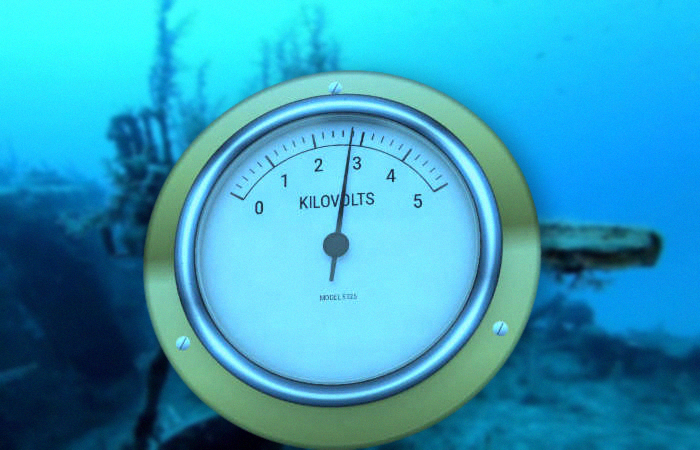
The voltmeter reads kV 2.8
